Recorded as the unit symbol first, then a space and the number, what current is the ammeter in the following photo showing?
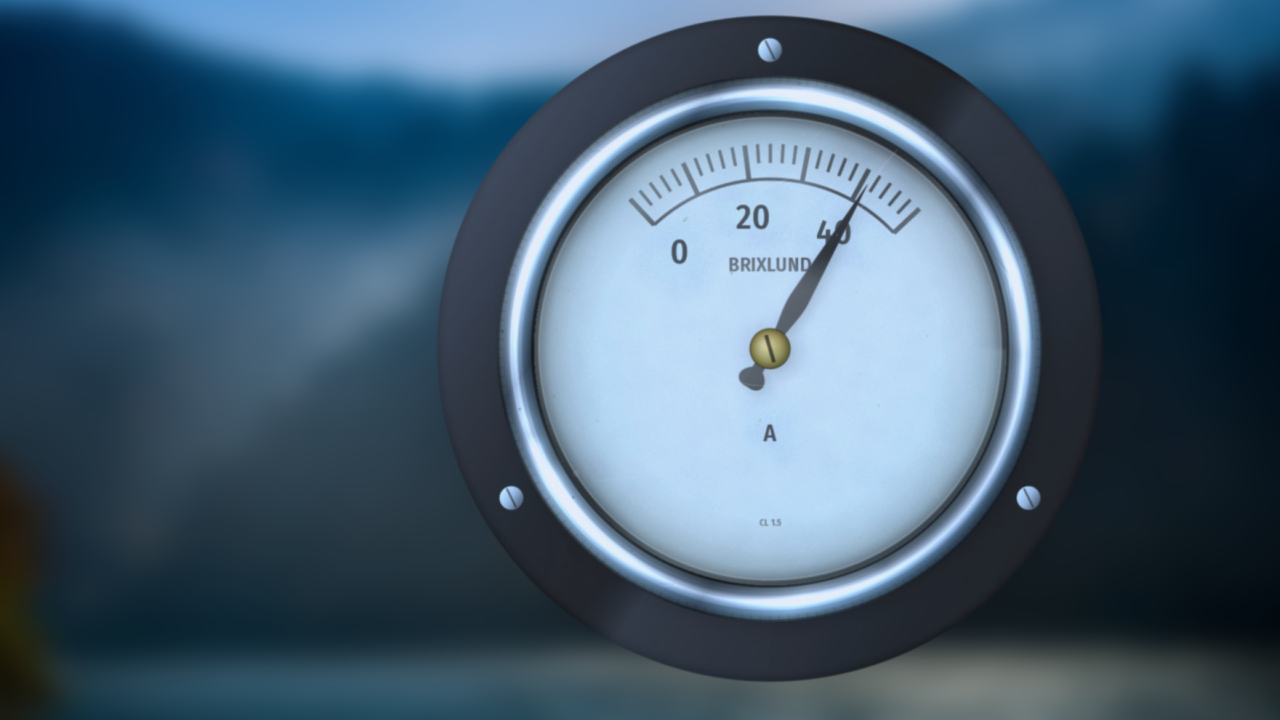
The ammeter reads A 41
